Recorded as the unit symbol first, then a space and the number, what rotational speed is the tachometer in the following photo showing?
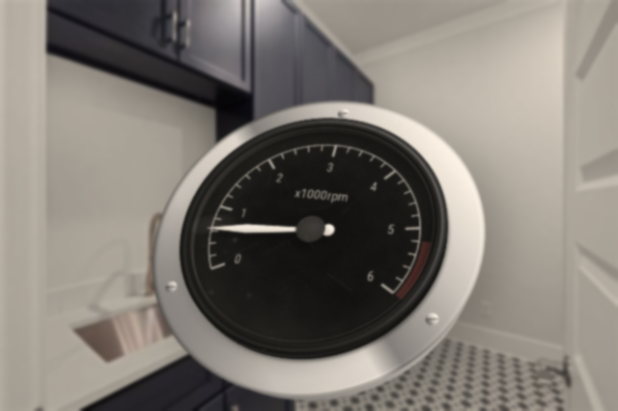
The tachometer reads rpm 600
